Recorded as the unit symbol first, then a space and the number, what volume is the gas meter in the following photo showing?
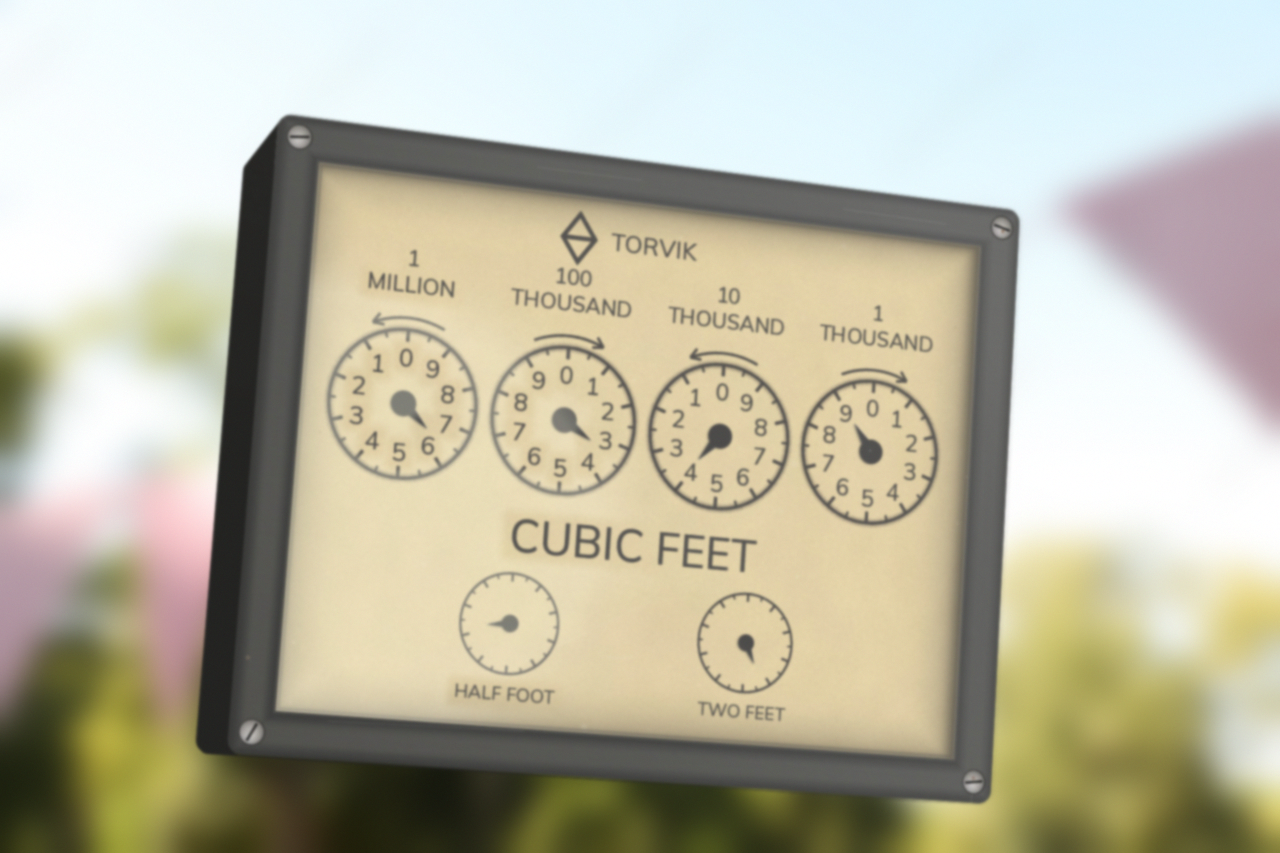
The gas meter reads ft³ 633900
